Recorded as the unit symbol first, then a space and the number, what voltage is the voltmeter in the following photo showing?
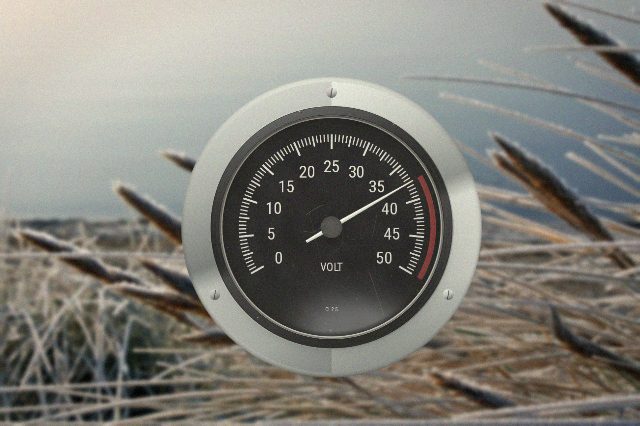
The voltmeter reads V 37.5
